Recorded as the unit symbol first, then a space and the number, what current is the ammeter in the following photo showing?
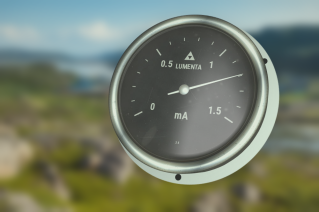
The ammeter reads mA 1.2
